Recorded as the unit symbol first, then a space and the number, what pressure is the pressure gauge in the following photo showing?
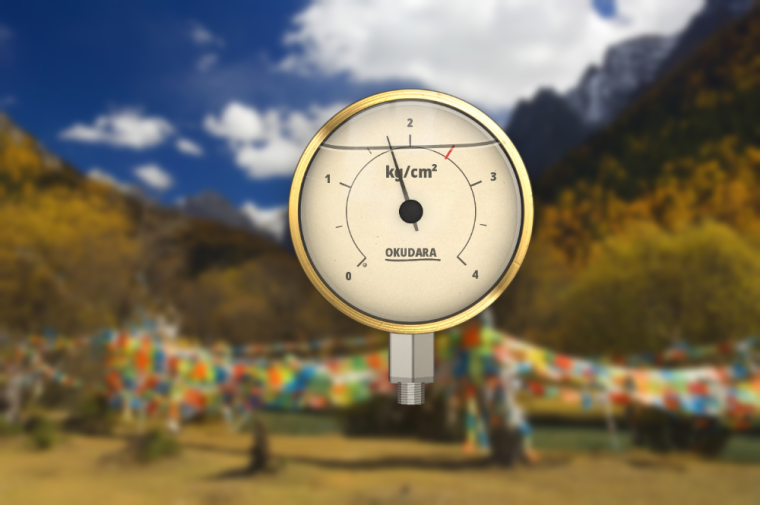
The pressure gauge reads kg/cm² 1.75
